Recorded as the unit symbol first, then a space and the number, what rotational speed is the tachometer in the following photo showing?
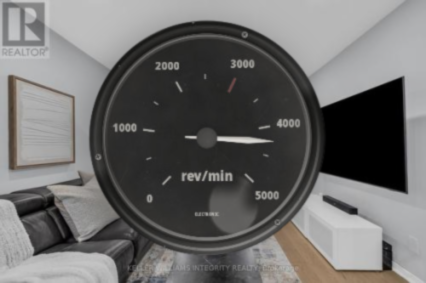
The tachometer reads rpm 4250
